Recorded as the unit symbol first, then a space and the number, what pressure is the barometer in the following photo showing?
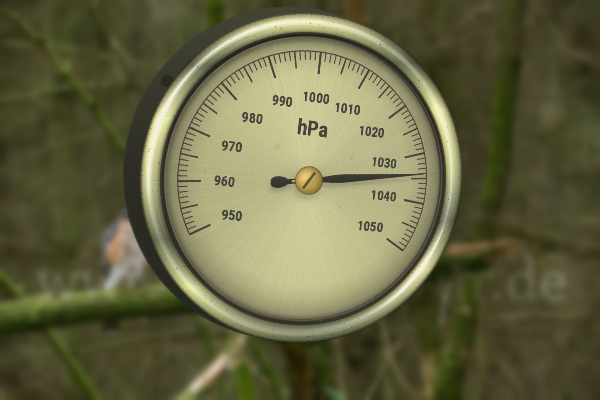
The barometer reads hPa 1034
